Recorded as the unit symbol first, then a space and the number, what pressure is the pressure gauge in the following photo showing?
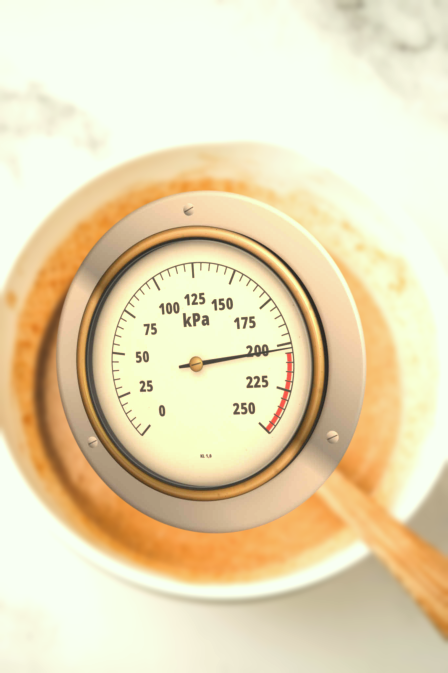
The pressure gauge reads kPa 202.5
